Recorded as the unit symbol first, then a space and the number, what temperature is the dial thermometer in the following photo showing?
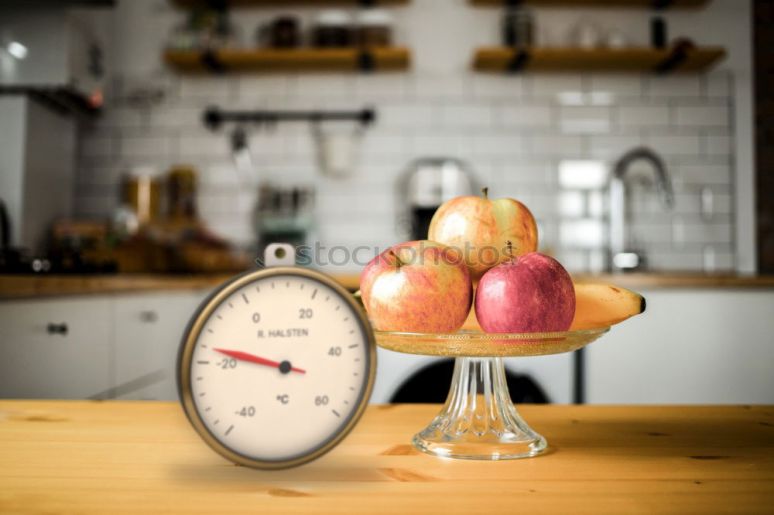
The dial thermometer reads °C -16
